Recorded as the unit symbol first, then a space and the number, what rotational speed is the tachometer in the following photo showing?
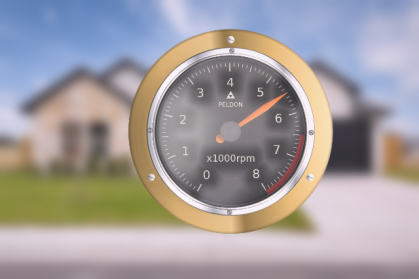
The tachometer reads rpm 5500
